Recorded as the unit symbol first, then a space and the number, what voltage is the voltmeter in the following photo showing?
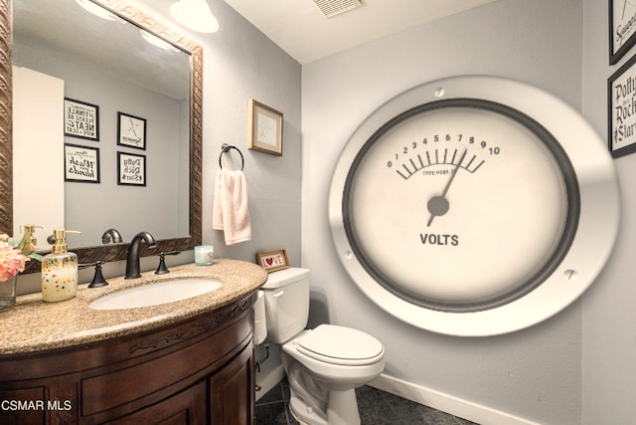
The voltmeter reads V 8
